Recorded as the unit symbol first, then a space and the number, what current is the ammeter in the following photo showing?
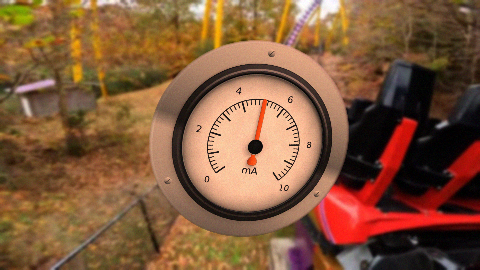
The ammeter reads mA 5
